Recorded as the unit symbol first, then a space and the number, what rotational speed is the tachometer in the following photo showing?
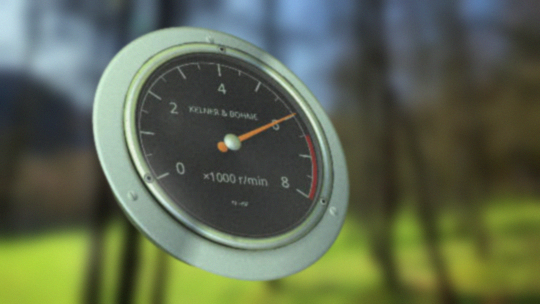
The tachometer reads rpm 6000
